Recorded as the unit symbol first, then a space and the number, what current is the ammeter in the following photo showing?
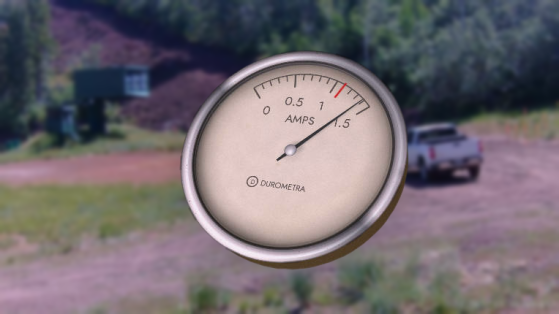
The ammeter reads A 1.4
